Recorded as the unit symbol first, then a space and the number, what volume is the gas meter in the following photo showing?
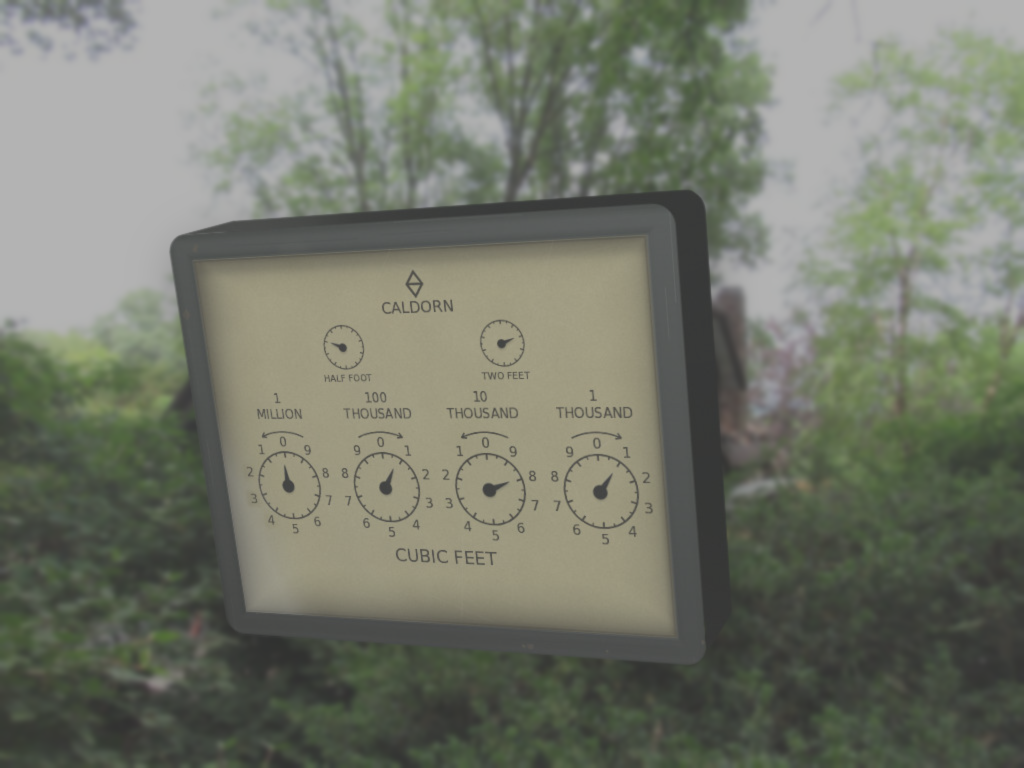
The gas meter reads ft³ 8100
